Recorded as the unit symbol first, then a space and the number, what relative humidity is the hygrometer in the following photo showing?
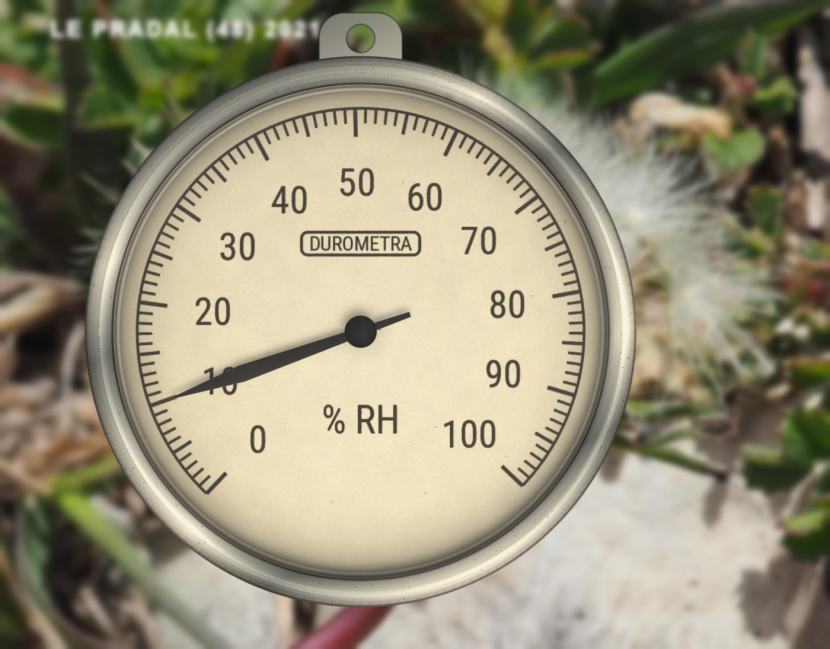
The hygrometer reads % 10
